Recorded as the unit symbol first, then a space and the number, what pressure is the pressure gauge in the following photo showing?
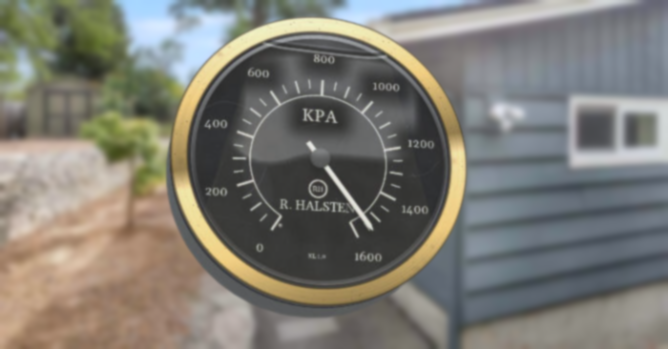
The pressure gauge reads kPa 1550
